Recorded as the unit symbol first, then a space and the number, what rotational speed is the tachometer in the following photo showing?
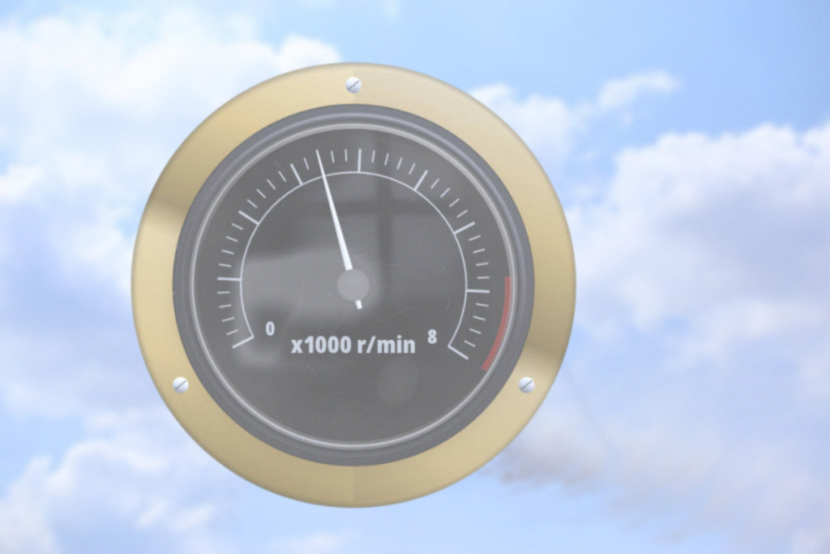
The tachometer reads rpm 3400
